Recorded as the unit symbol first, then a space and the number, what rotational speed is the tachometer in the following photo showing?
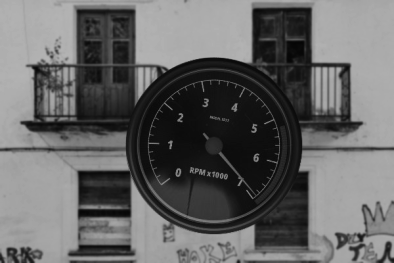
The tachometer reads rpm 6900
